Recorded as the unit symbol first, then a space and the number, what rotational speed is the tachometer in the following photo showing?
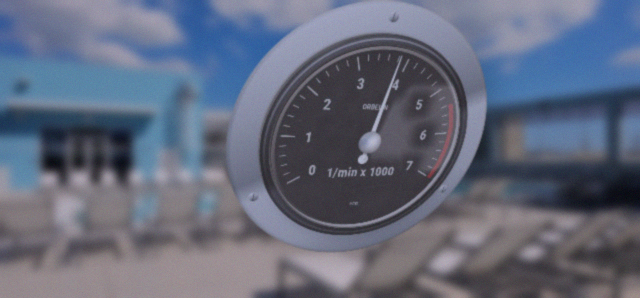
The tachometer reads rpm 3800
